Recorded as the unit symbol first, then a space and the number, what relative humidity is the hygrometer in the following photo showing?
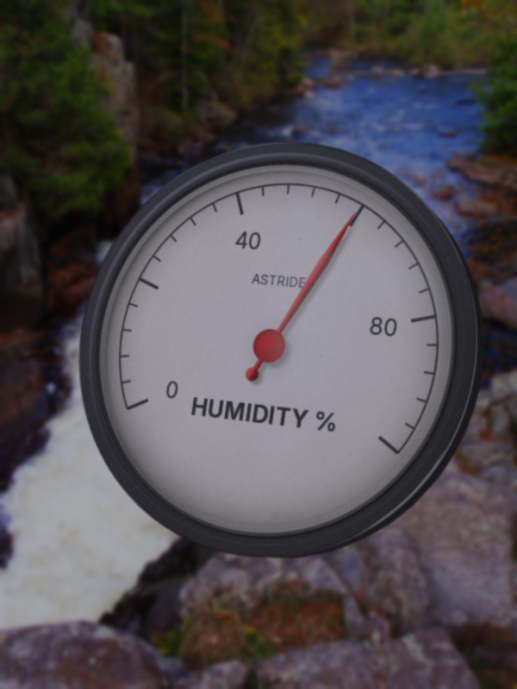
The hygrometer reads % 60
